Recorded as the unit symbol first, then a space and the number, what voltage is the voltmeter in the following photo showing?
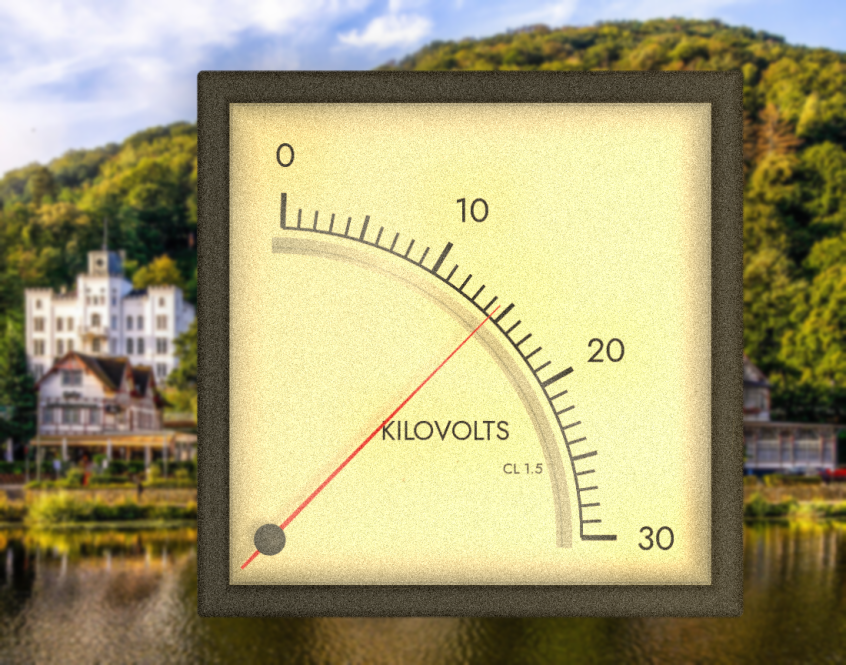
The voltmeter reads kV 14.5
